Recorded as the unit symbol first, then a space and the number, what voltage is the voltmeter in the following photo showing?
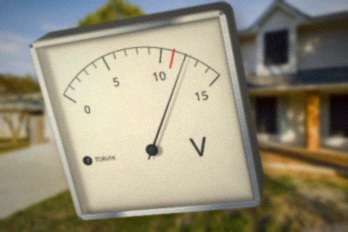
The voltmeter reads V 12
